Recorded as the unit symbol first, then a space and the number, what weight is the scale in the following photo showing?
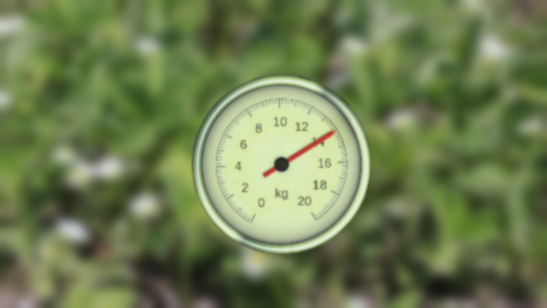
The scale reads kg 14
